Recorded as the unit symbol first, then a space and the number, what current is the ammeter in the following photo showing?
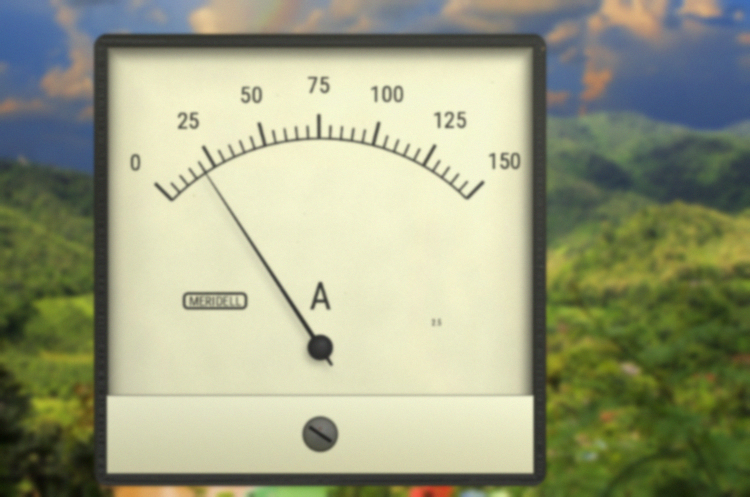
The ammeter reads A 20
